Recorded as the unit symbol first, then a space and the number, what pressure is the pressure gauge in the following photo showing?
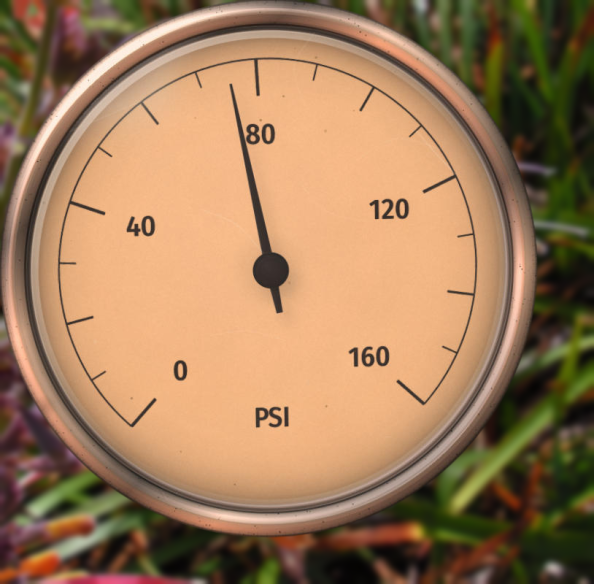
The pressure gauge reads psi 75
